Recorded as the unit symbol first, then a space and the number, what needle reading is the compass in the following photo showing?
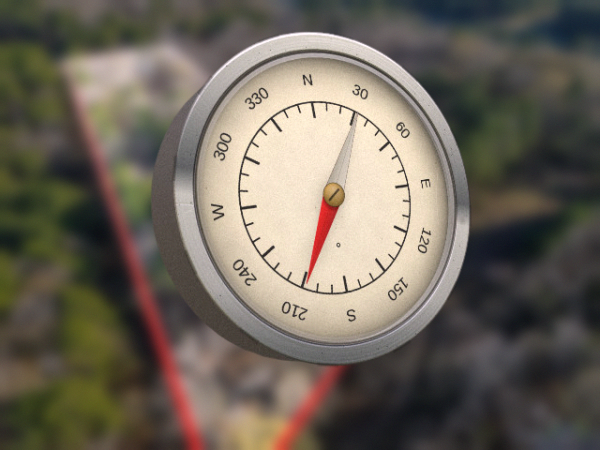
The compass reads ° 210
